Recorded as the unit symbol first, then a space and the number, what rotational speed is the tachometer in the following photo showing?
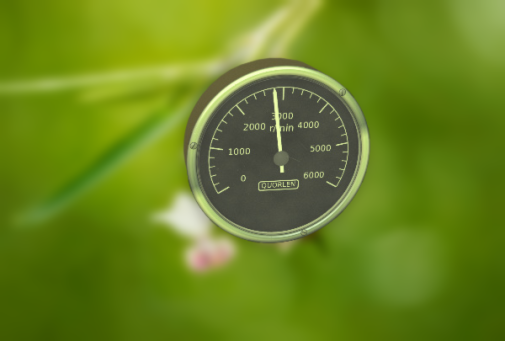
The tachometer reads rpm 2800
